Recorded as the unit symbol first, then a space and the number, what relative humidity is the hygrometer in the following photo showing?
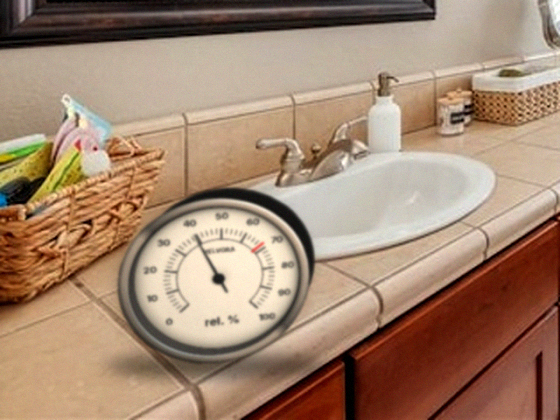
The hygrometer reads % 40
